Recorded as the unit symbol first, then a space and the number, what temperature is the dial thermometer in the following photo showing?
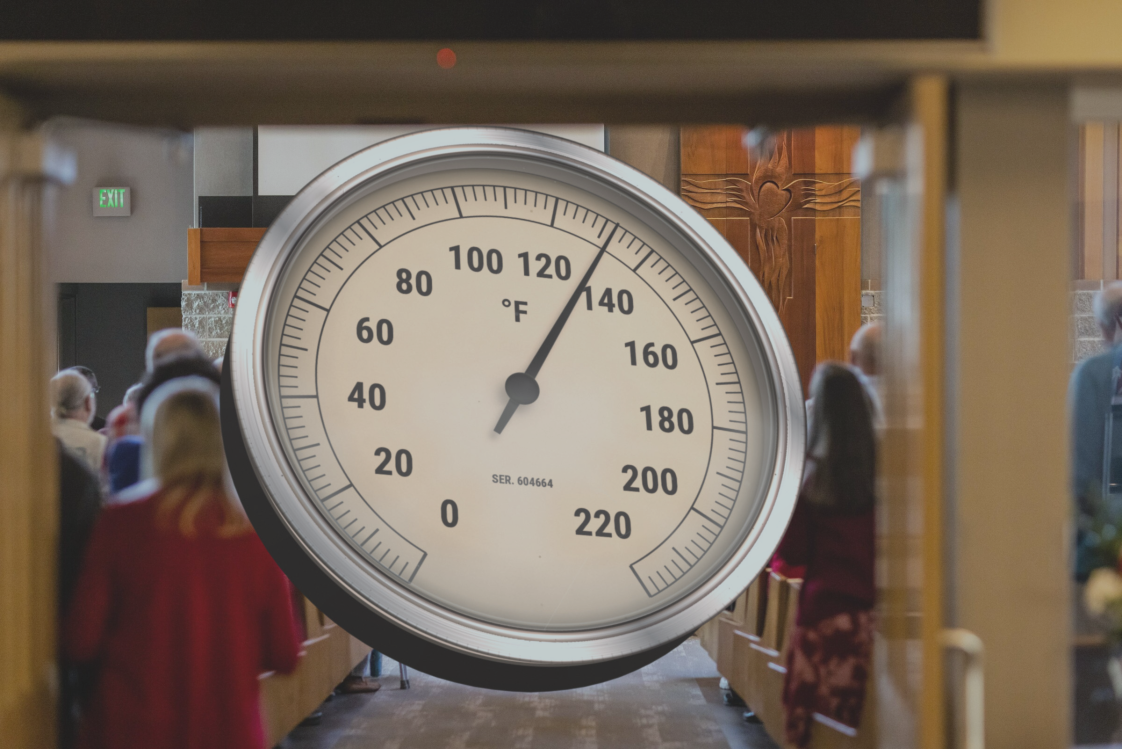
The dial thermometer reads °F 132
